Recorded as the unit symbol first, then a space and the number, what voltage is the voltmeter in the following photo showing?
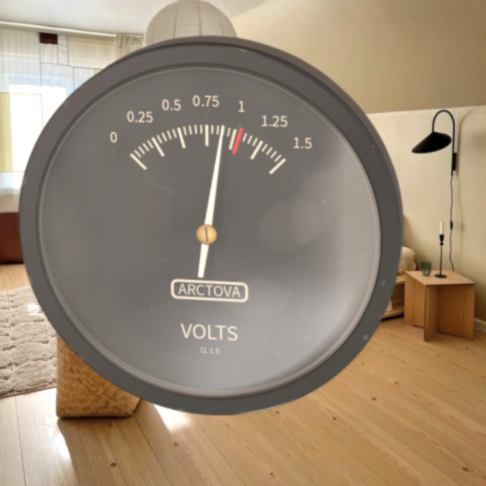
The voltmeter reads V 0.9
